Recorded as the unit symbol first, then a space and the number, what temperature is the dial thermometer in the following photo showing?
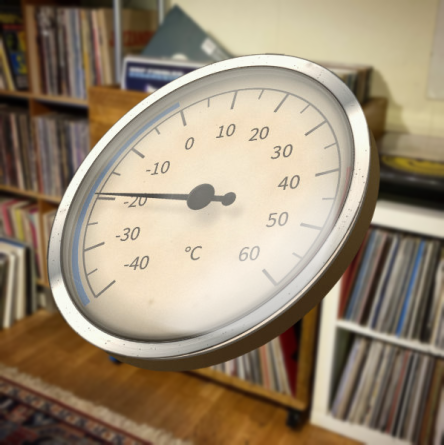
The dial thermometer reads °C -20
